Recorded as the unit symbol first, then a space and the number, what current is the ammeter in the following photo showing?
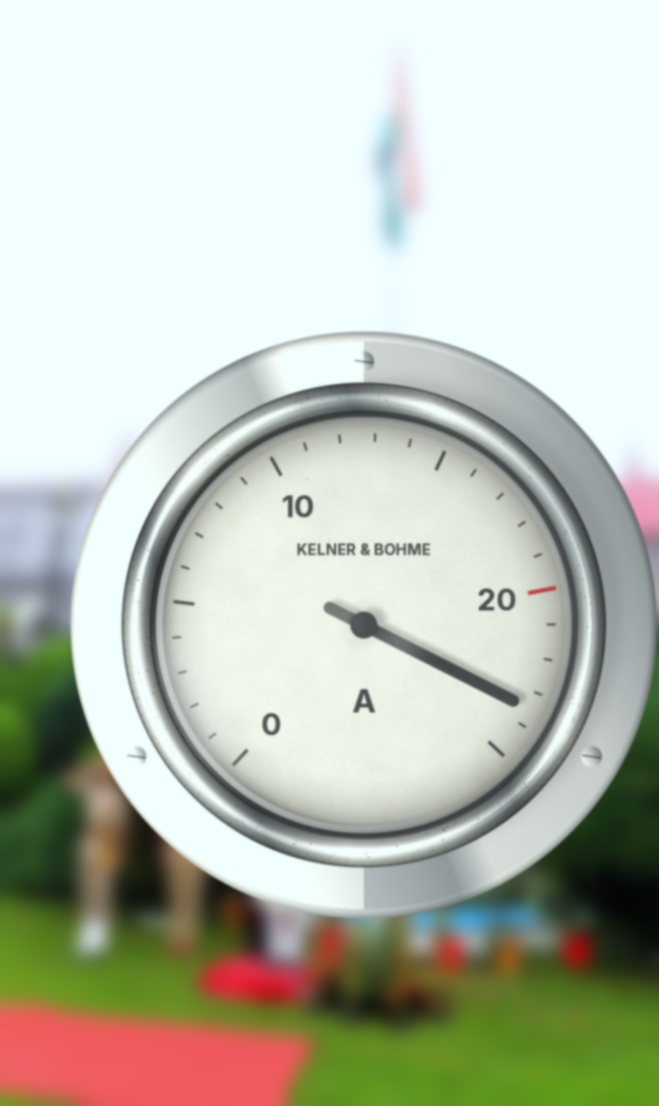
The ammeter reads A 23.5
